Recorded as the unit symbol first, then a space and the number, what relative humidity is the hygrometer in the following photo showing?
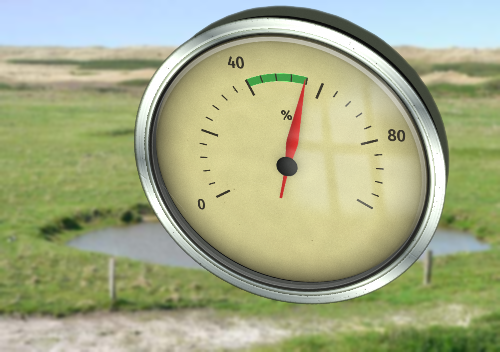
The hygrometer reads % 56
